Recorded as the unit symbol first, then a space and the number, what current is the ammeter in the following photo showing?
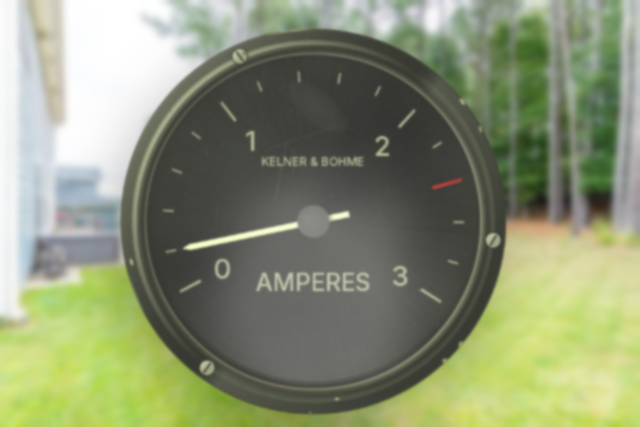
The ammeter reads A 0.2
